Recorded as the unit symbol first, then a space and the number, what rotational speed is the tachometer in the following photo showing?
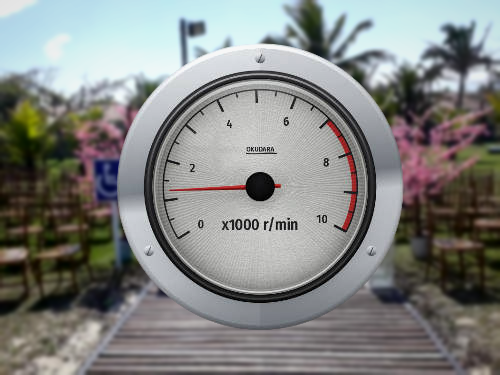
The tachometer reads rpm 1250
